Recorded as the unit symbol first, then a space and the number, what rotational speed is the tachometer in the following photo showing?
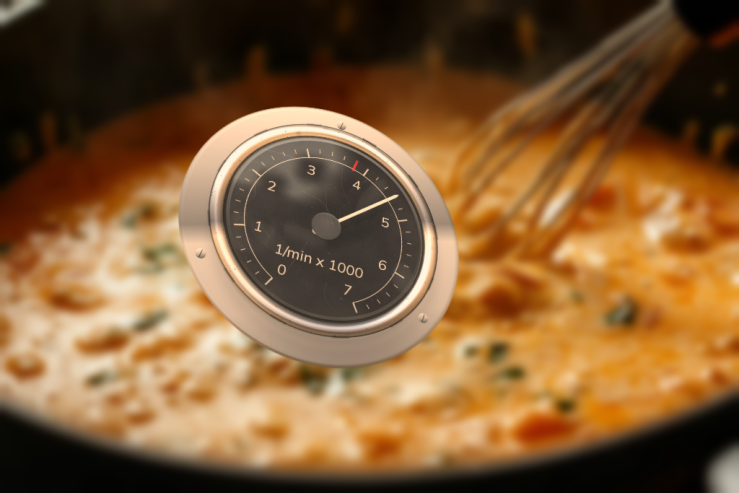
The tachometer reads rpm 4600
